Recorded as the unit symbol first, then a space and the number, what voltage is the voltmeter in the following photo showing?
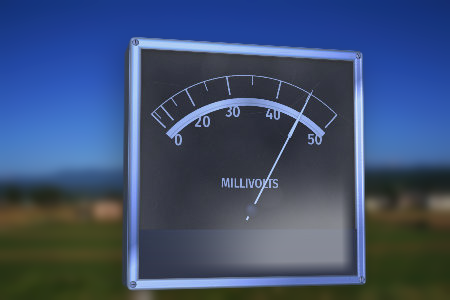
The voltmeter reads mV 45
